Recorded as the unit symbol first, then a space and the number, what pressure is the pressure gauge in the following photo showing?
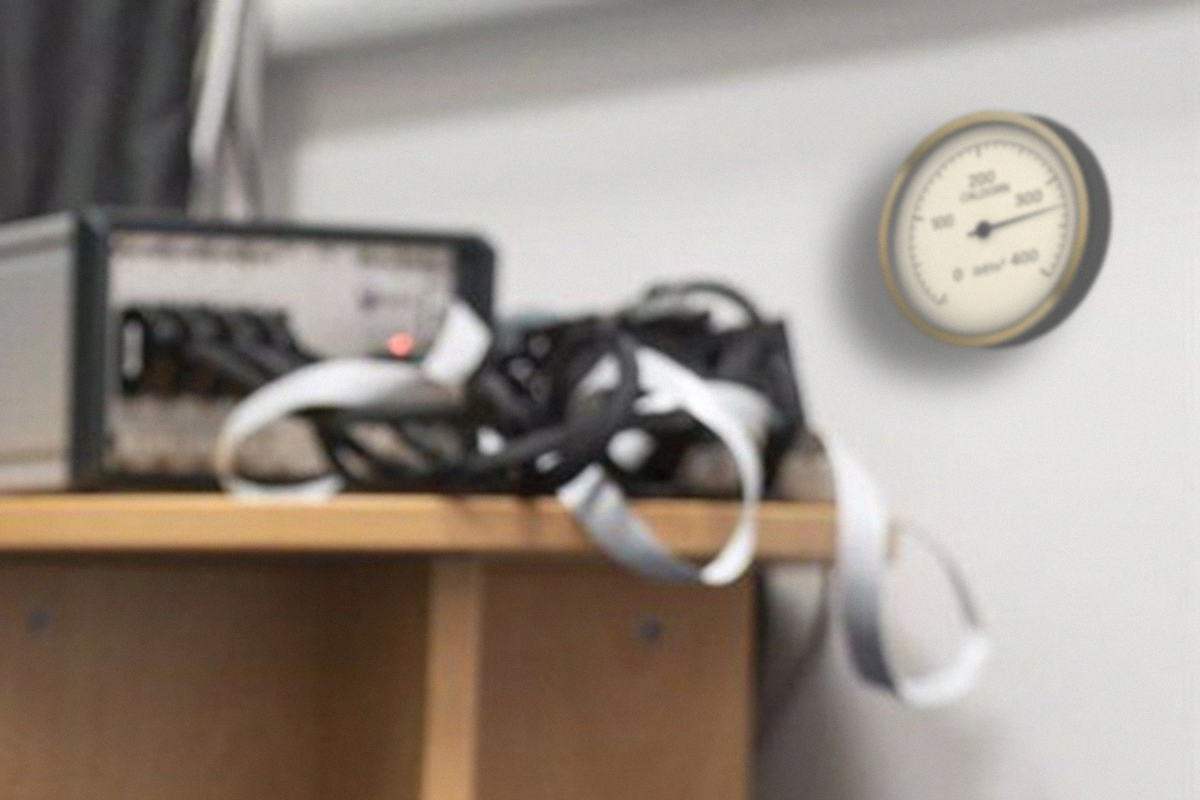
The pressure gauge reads psi 330
